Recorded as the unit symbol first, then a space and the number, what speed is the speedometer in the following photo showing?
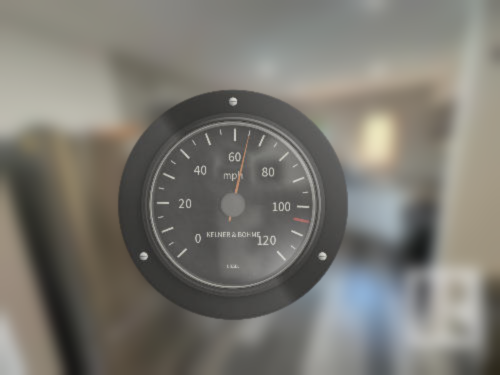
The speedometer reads mph 65
